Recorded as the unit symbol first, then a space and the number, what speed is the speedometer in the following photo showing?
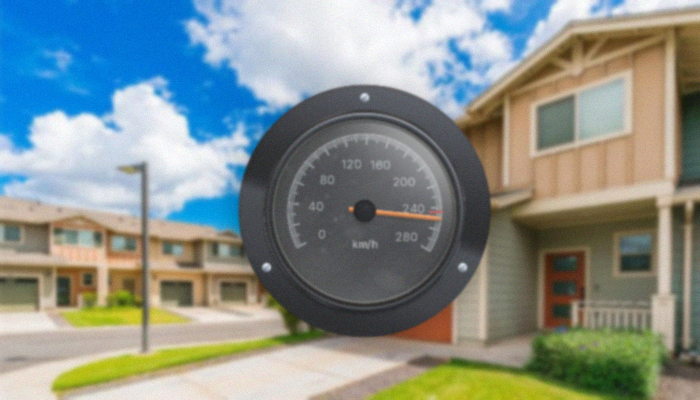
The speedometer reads km/h 250
